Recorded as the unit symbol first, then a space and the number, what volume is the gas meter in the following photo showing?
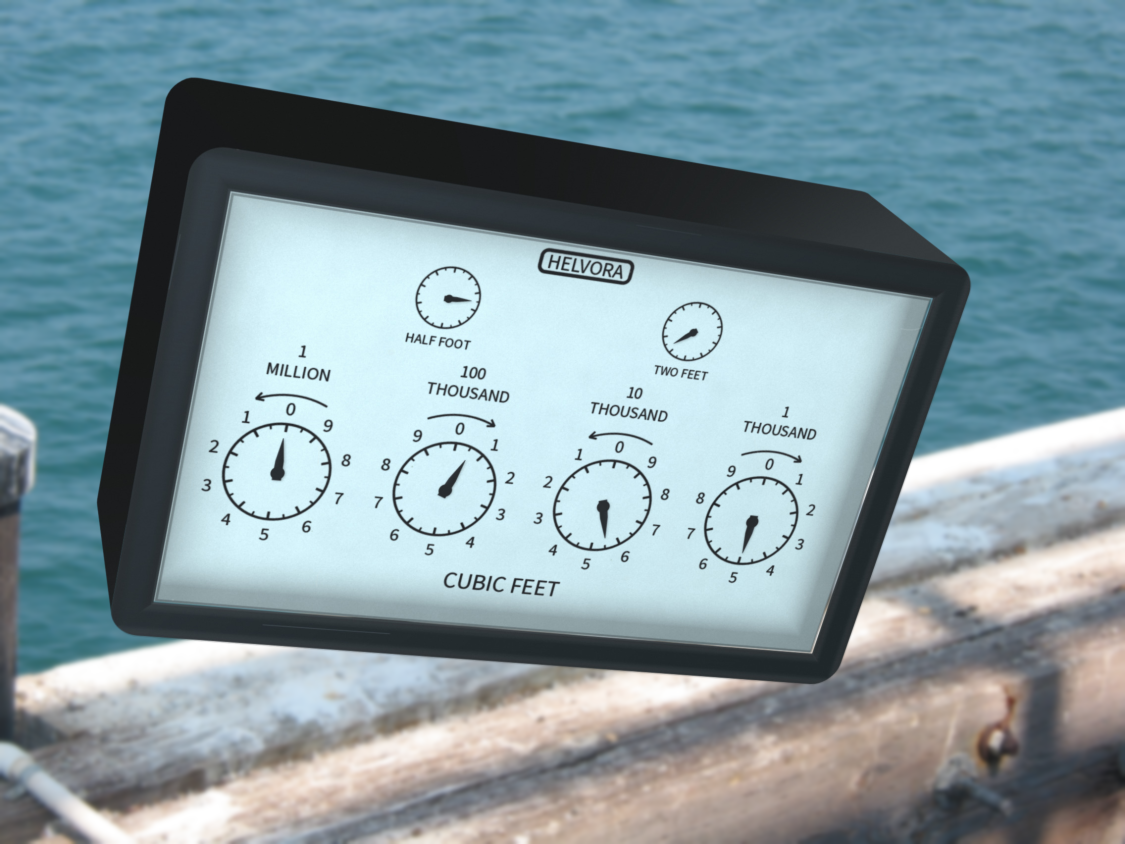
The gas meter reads ft³ 5500
